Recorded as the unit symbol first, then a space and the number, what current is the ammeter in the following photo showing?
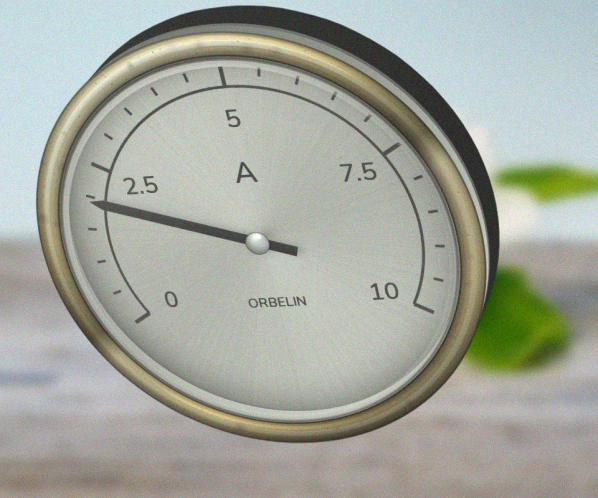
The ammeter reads A 2
